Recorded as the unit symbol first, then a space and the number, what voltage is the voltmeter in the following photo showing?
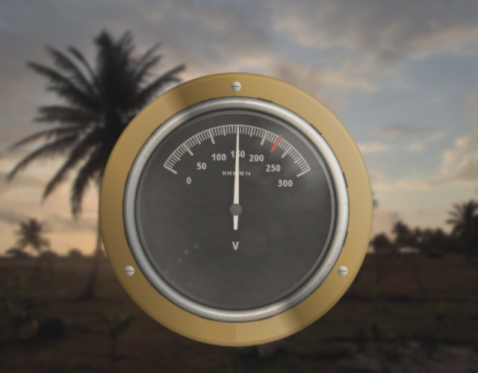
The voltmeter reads V 150
